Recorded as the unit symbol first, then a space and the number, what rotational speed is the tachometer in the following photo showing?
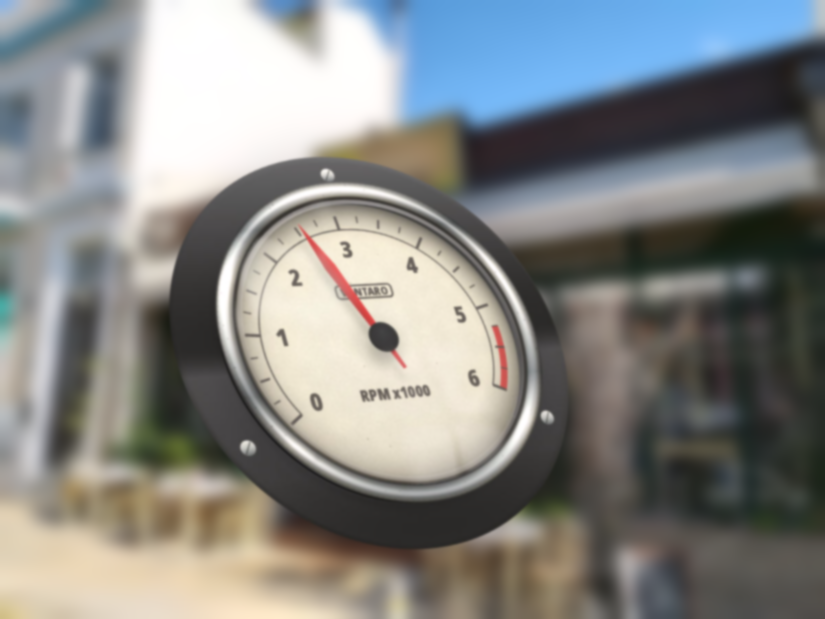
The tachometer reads rpm 2500
